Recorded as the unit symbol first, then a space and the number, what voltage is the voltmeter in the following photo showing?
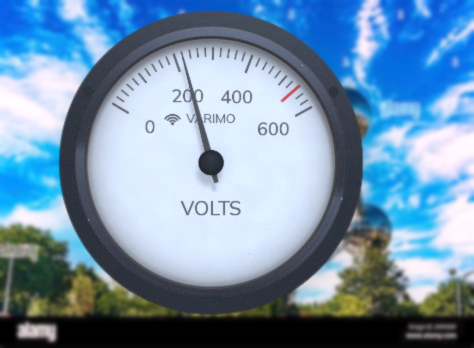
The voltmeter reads V 220
